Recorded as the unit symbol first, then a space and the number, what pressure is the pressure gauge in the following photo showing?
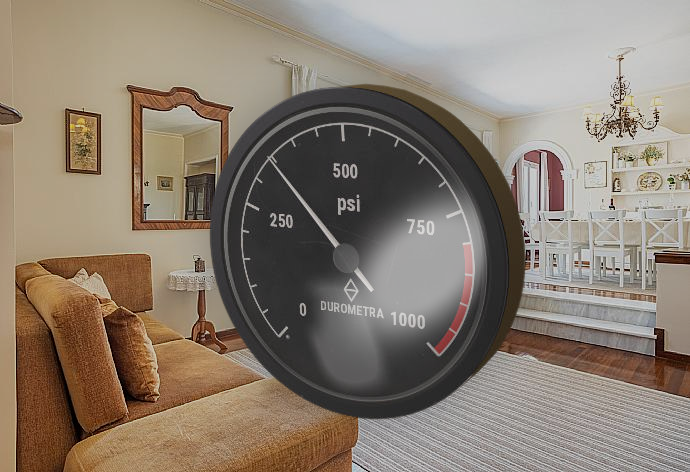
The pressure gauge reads psi 350
